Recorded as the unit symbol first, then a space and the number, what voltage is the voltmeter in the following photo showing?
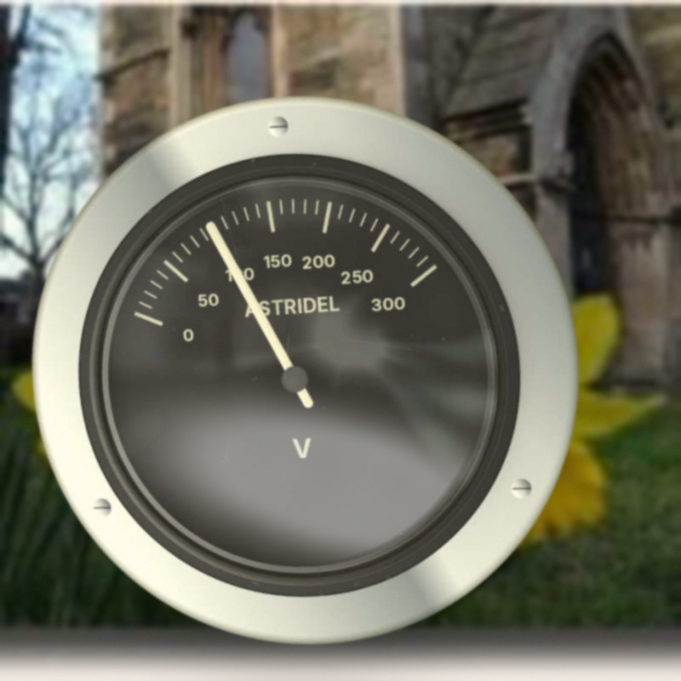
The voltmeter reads V 100
